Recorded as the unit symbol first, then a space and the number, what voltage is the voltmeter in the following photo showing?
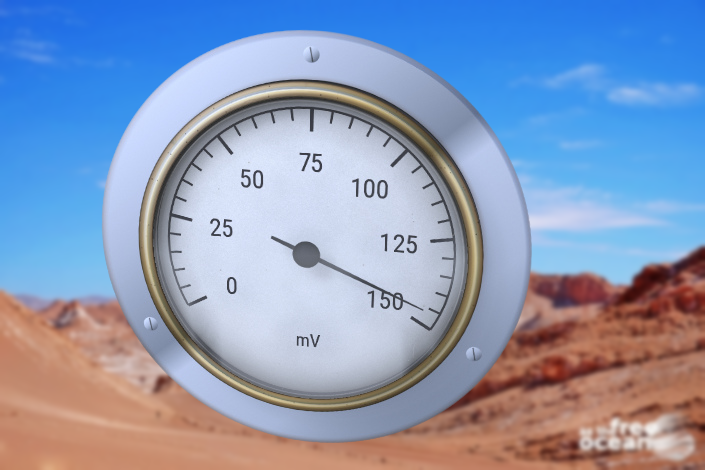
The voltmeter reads mV 145
